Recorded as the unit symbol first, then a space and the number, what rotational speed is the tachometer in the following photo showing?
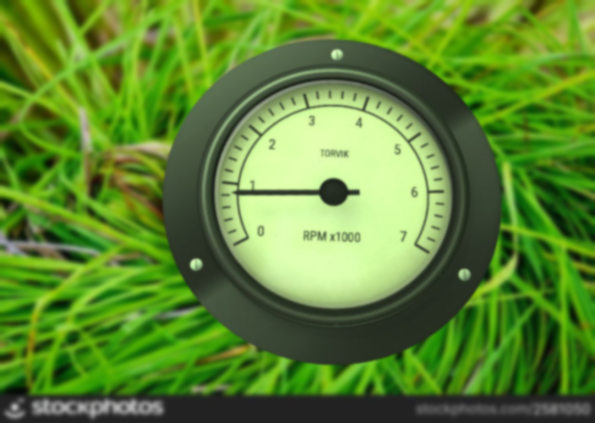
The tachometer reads rpm 800
